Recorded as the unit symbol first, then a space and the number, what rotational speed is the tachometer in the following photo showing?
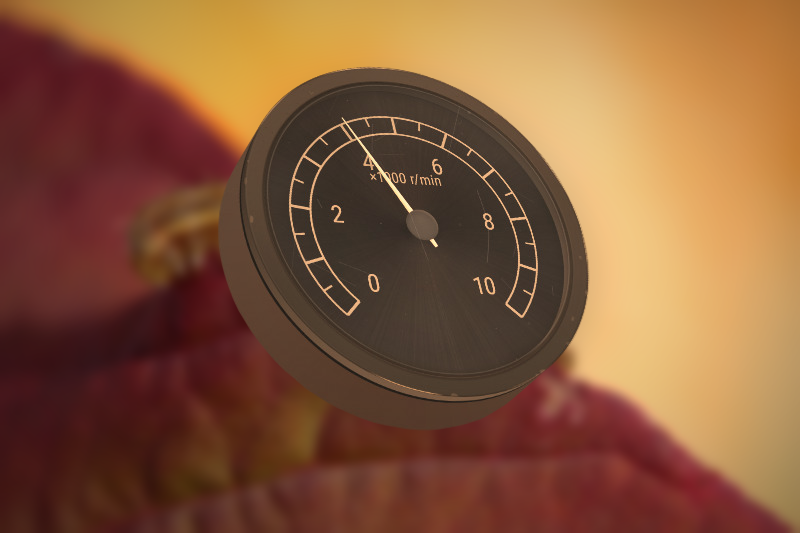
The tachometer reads rpm 4000
